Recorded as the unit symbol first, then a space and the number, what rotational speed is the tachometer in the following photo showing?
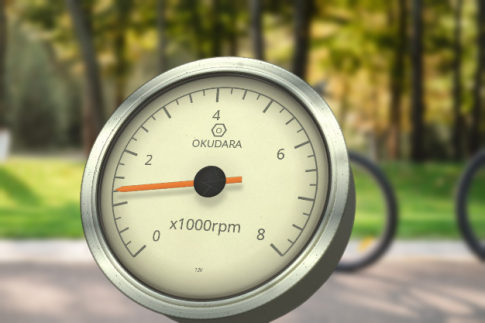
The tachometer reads rpm 1250
